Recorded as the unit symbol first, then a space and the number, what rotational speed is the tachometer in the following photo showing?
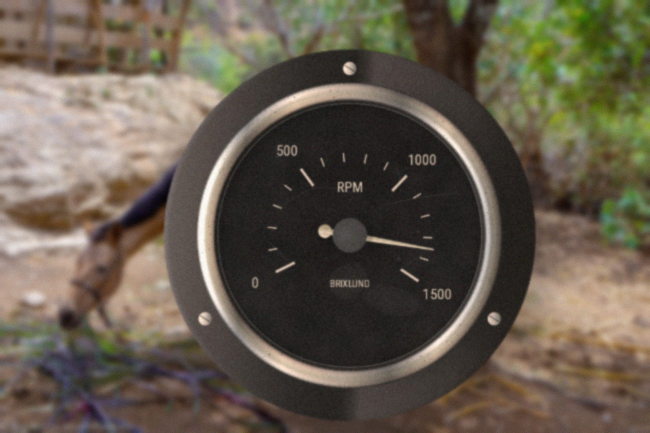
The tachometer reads rpm 1350
